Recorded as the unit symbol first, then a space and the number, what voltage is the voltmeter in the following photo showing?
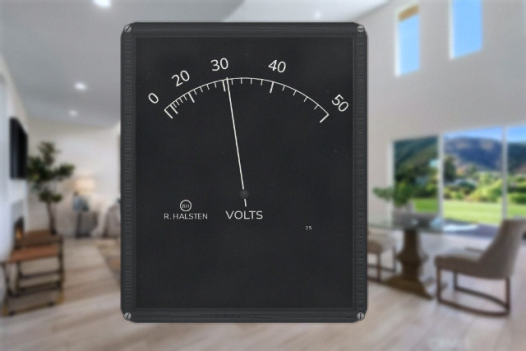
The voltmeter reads V 31
